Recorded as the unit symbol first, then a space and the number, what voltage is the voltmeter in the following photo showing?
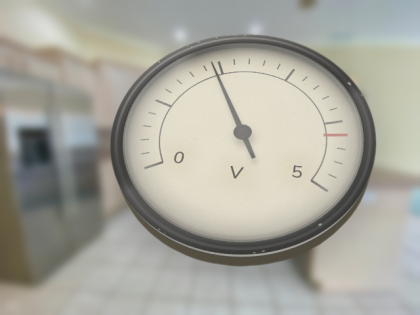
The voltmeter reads V 1.9
